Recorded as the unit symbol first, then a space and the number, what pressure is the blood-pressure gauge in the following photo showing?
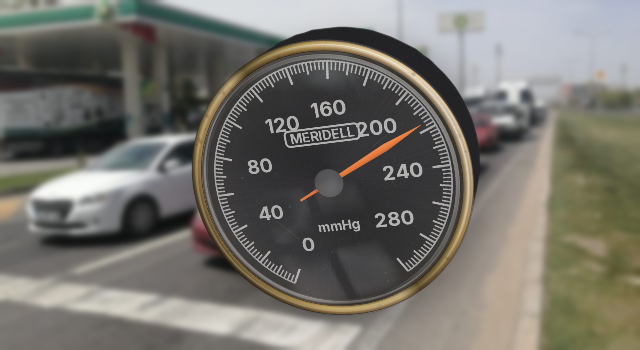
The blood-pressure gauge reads mmHg 216
